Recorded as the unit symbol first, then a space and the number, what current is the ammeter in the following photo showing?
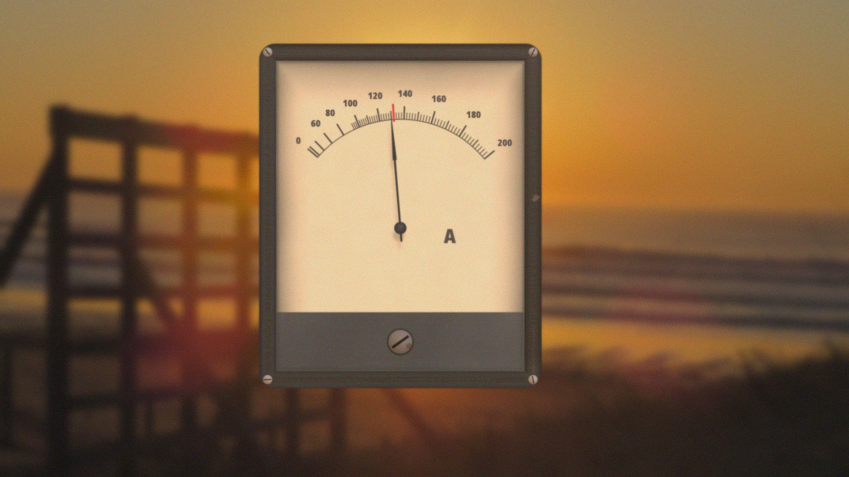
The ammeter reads A 130
